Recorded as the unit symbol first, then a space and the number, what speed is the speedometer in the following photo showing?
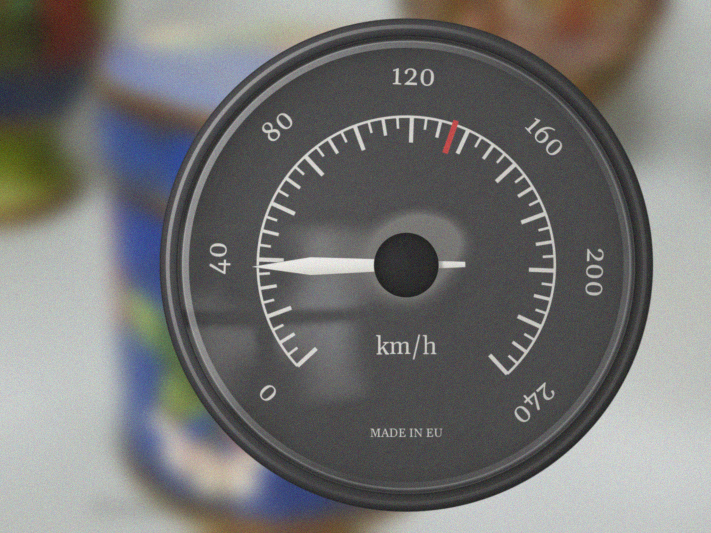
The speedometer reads km/h 37.5
